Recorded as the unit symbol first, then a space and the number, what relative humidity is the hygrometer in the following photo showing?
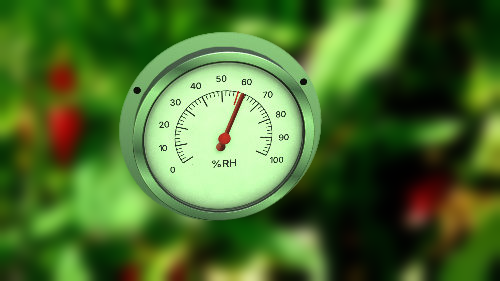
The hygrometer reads % 60
